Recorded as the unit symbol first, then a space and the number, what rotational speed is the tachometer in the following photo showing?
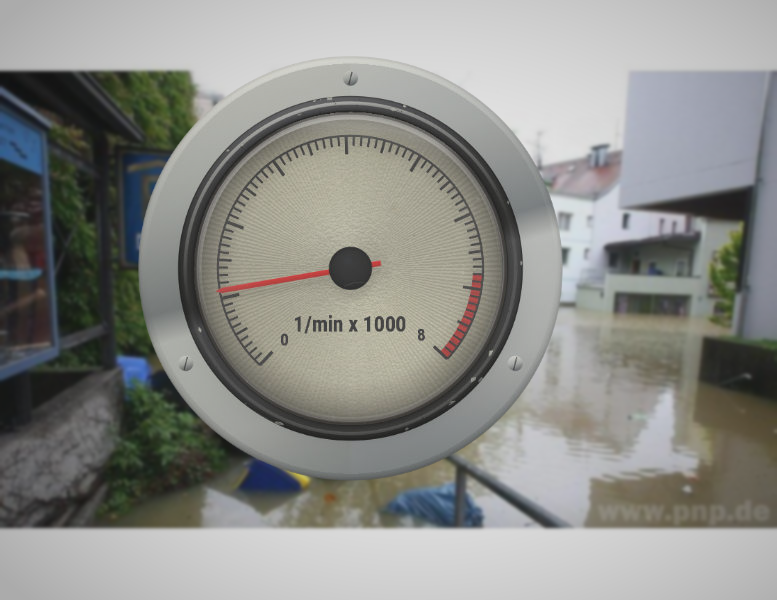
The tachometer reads rpm 1100
